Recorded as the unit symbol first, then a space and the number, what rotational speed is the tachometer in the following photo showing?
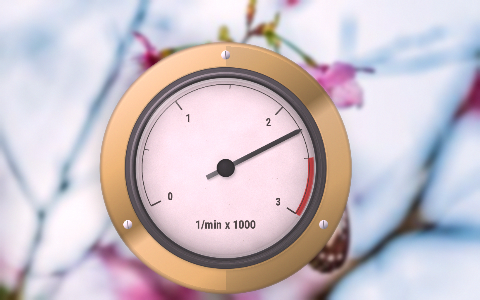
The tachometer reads rpm 2250
